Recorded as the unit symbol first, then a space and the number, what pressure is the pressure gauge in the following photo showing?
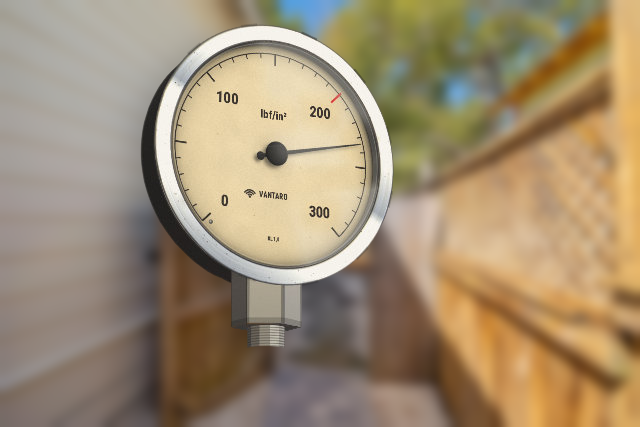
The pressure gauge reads psi 235
